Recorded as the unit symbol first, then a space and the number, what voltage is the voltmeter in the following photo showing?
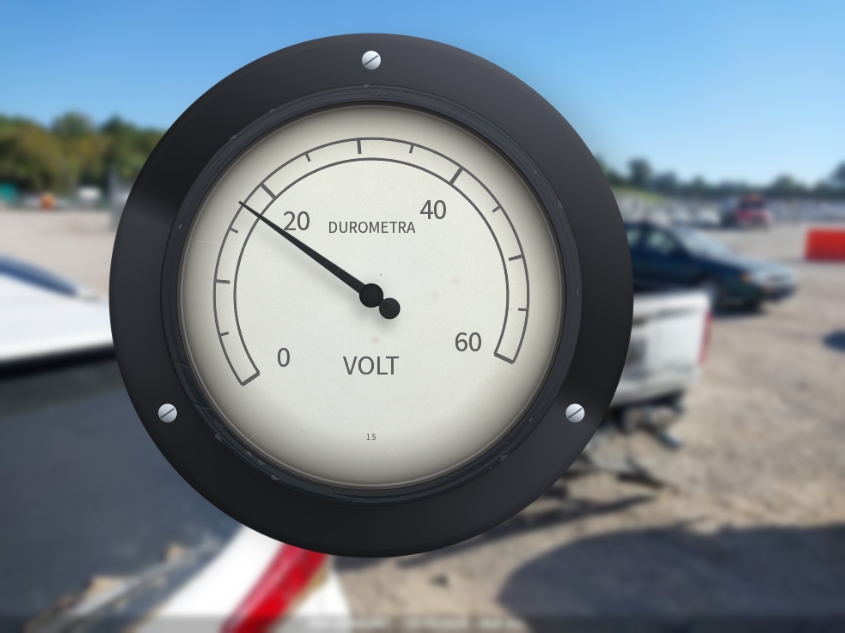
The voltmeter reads V 17.5
